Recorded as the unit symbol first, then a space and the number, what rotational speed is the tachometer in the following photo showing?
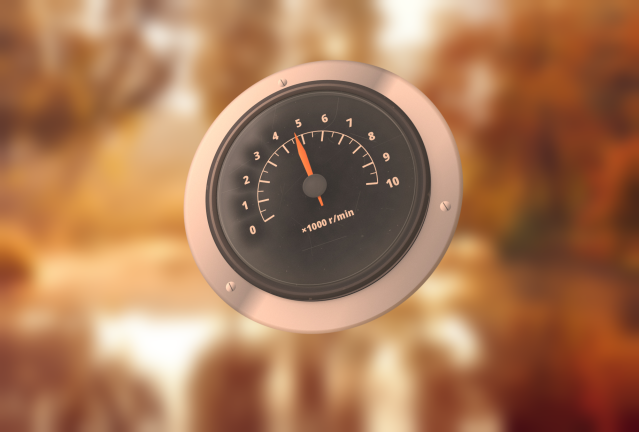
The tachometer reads rpm 4750
